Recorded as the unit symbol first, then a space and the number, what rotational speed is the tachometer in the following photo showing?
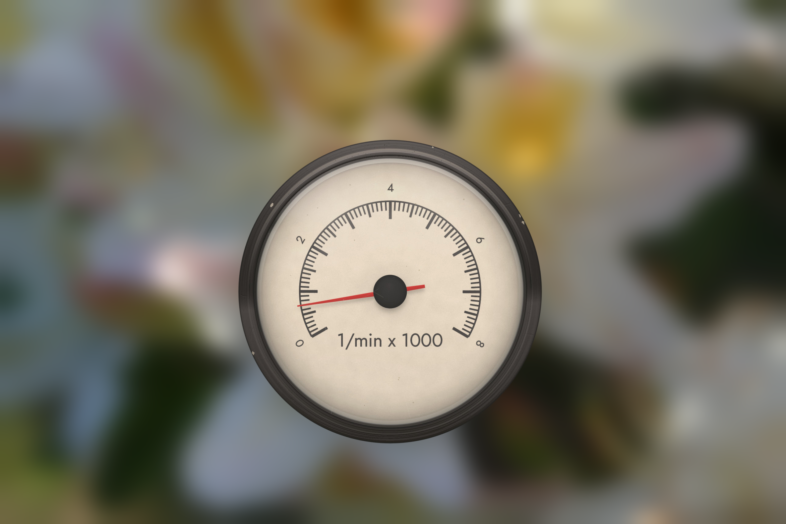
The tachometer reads rpm 700
